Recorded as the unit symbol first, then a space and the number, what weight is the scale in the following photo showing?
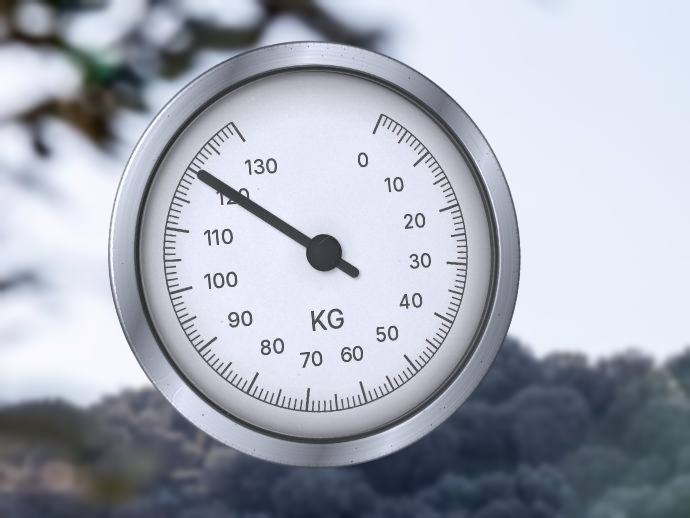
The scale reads kg 120
